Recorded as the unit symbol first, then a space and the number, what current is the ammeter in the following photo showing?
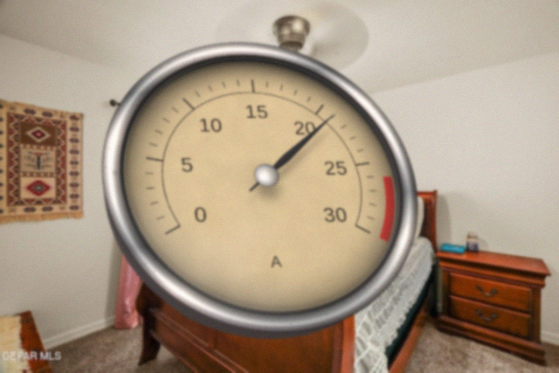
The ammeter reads A 21
